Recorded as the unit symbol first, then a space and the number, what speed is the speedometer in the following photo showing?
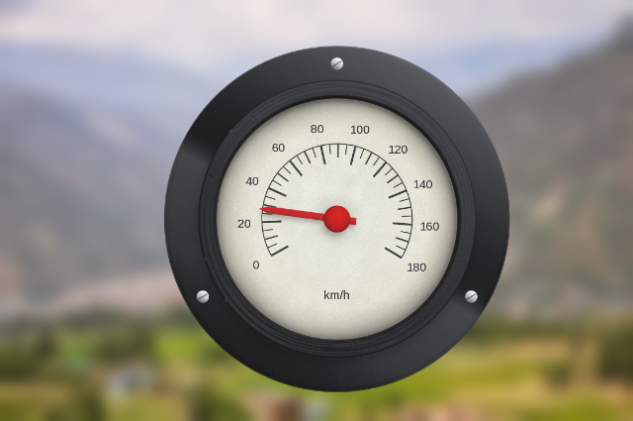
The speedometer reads km/h 27.5
